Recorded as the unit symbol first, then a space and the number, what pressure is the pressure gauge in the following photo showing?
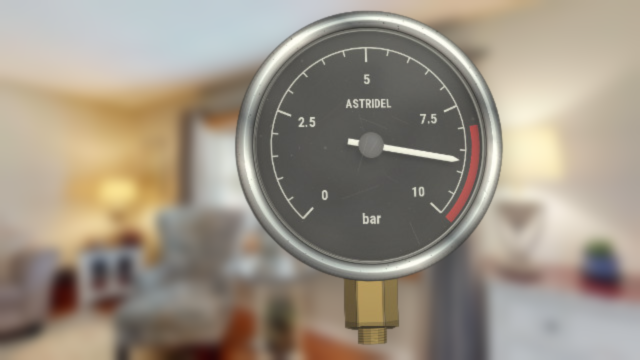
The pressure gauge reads bar 8.75
